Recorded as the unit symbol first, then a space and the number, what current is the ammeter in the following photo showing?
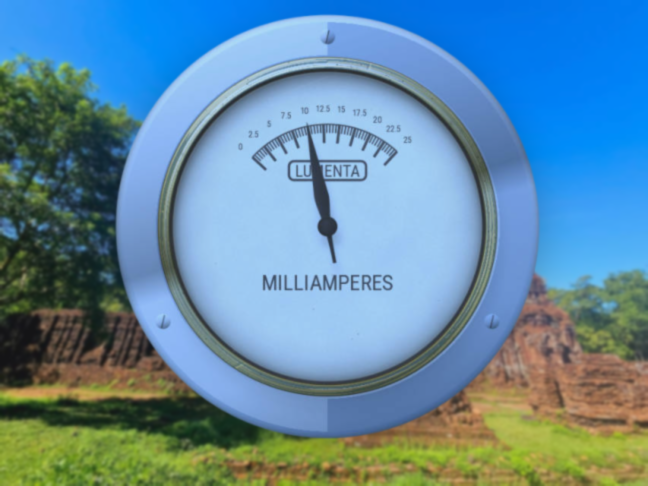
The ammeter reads mA 10
